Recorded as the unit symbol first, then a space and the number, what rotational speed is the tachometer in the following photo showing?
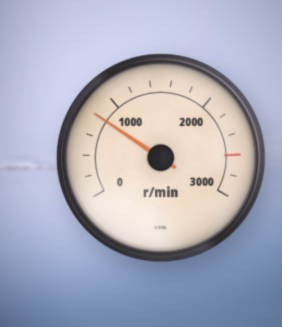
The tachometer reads rpm 800
